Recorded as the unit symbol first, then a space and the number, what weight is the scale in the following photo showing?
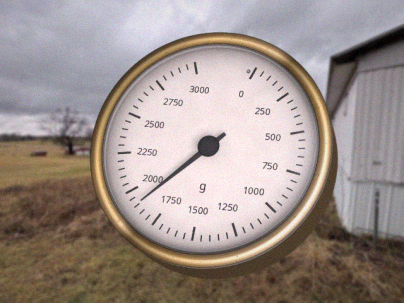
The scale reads g 1900
